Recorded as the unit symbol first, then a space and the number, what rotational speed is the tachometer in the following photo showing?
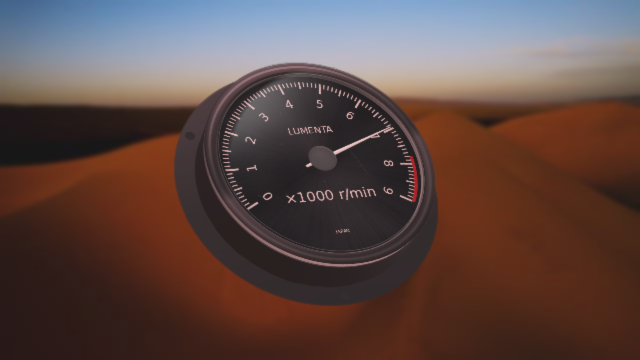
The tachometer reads rpm 7000
